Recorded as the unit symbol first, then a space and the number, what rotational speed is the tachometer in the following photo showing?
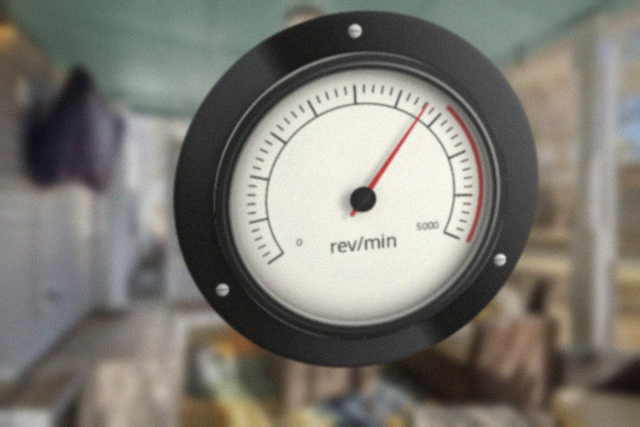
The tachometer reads rpm 3300
